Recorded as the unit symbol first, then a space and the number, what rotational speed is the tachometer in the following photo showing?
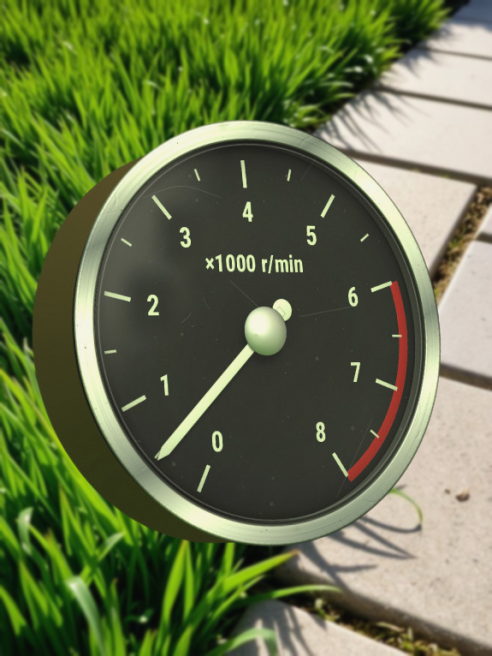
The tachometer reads rpm 500
